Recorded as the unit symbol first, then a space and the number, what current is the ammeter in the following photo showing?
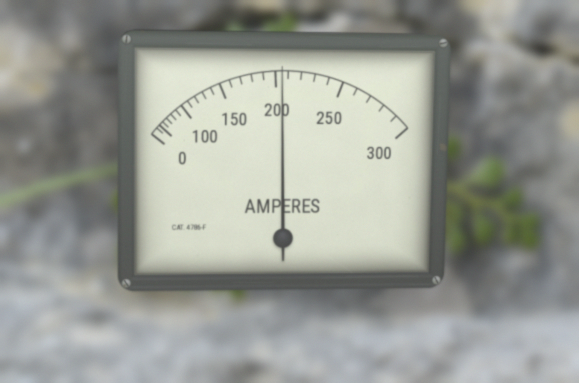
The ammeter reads A 205
